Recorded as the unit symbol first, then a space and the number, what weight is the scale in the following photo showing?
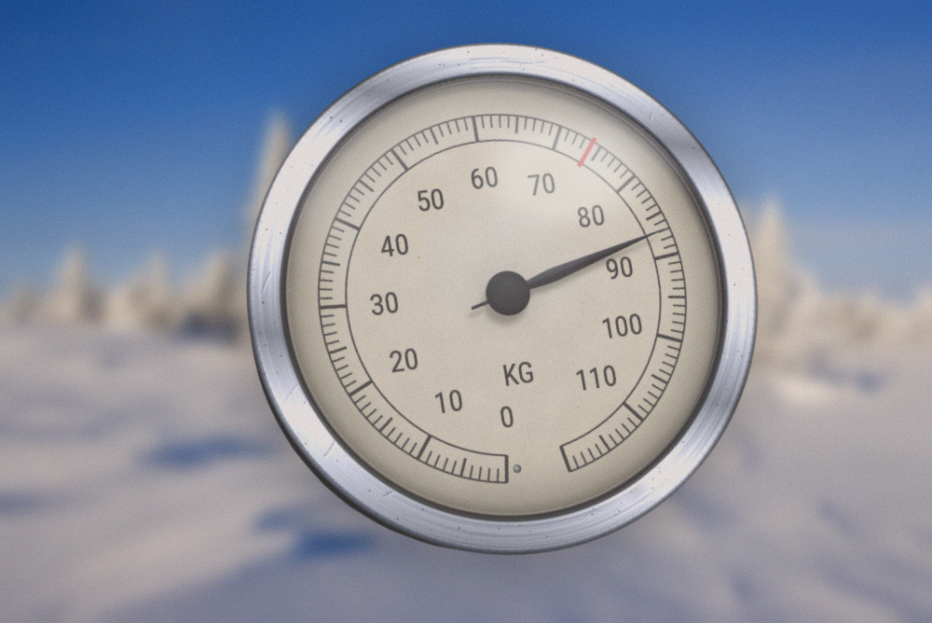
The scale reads kg 87
